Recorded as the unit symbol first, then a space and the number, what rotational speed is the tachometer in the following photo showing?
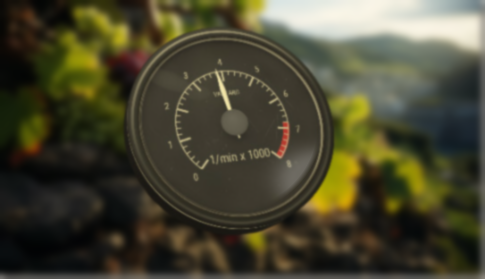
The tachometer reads rpm 3800
